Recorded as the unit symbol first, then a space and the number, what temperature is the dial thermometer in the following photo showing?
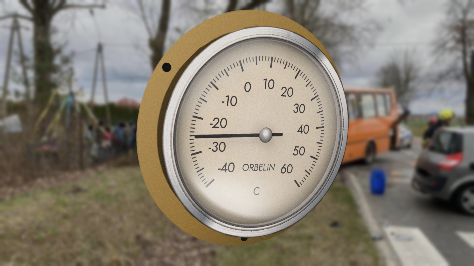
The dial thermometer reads °C -25
